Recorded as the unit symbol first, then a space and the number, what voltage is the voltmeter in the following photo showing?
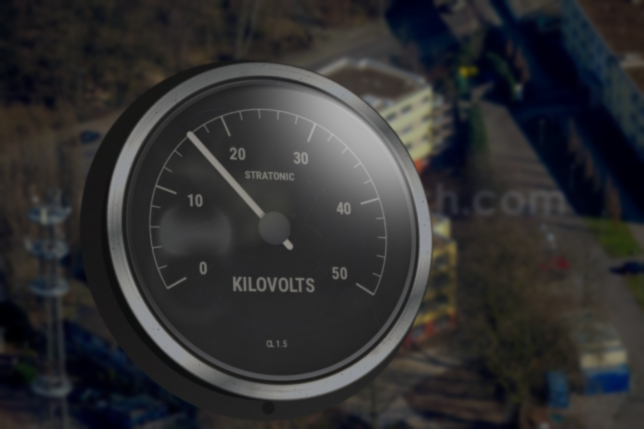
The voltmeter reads kV 16
